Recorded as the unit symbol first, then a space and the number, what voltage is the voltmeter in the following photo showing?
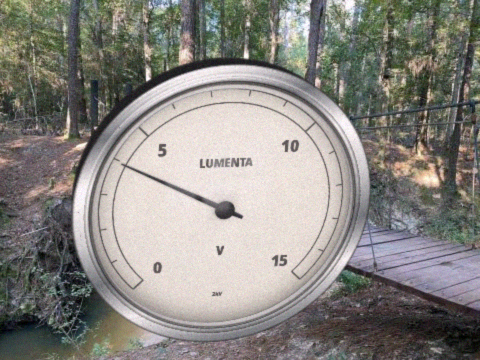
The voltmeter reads V 4
